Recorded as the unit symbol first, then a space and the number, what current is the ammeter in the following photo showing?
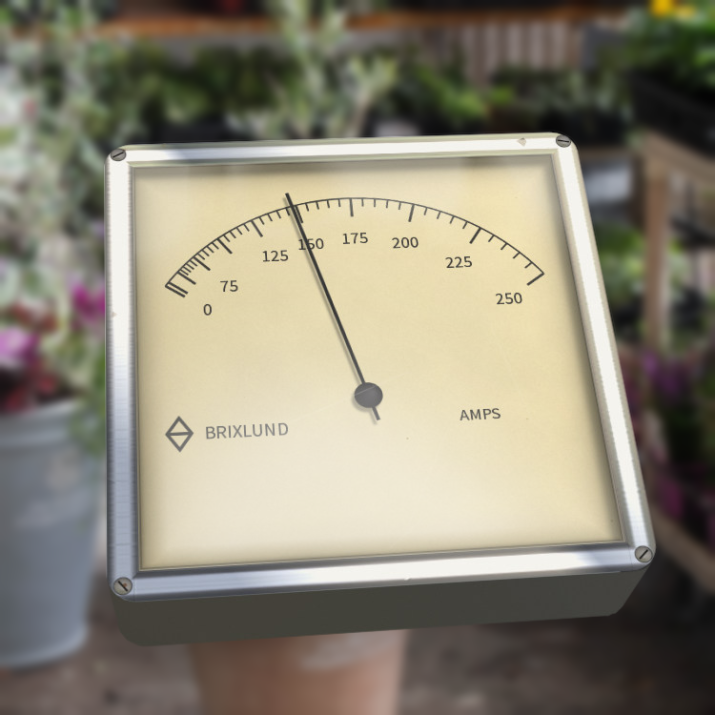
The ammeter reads A 147.5
